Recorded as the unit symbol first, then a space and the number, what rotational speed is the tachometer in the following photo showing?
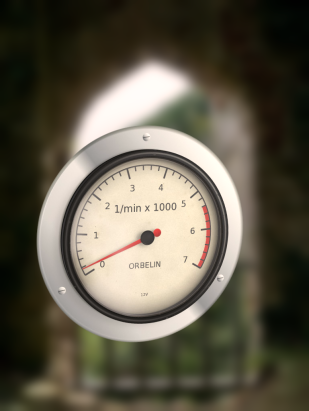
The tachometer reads rpm 200
